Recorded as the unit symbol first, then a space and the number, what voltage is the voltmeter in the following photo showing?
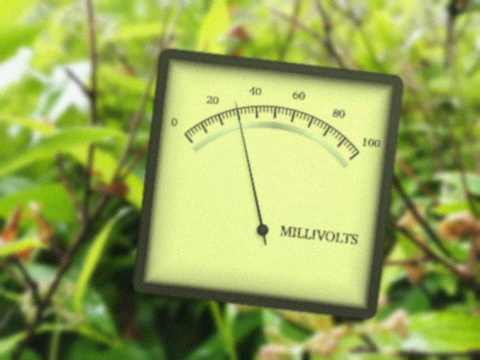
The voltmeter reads mV 30
